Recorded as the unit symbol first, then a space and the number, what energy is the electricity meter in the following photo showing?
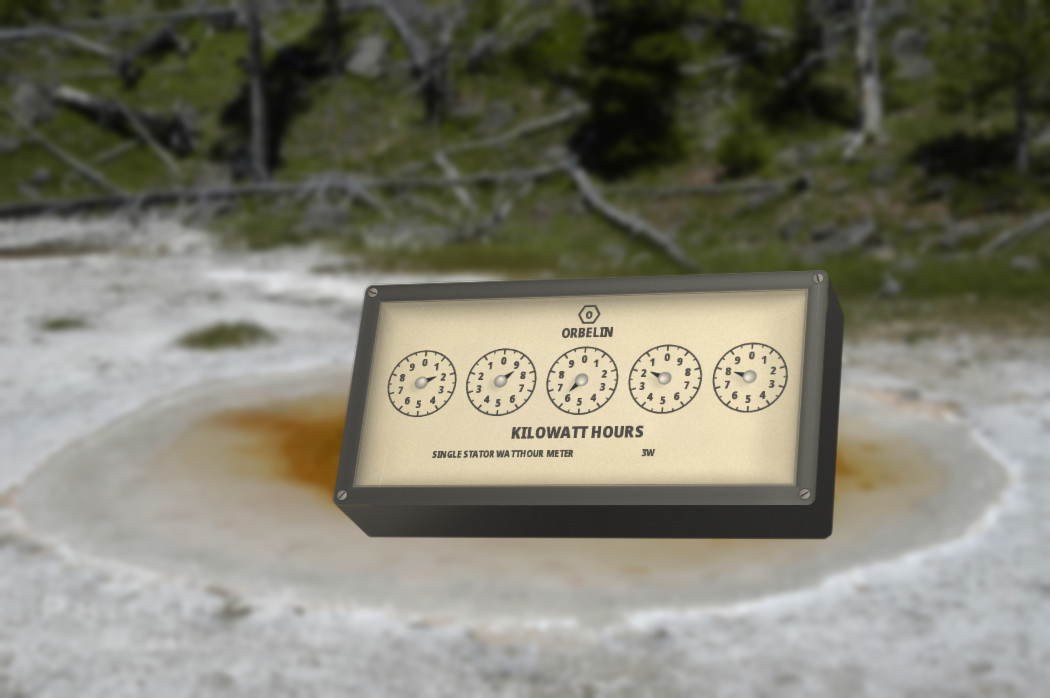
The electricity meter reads kWh 18618
